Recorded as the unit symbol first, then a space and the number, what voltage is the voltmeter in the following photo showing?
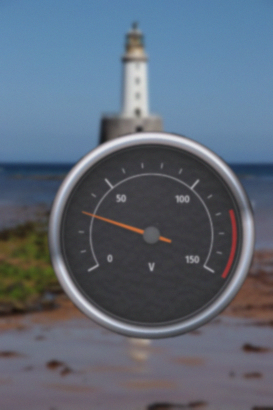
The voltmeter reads V 30
